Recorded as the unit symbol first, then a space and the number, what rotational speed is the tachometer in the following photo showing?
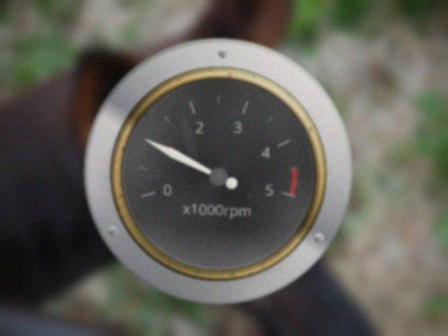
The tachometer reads rpm 1000
